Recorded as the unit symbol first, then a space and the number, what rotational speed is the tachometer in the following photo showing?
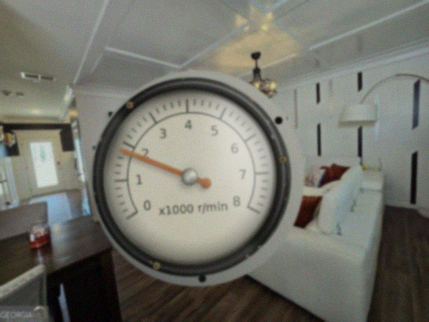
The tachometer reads rpm 1800
